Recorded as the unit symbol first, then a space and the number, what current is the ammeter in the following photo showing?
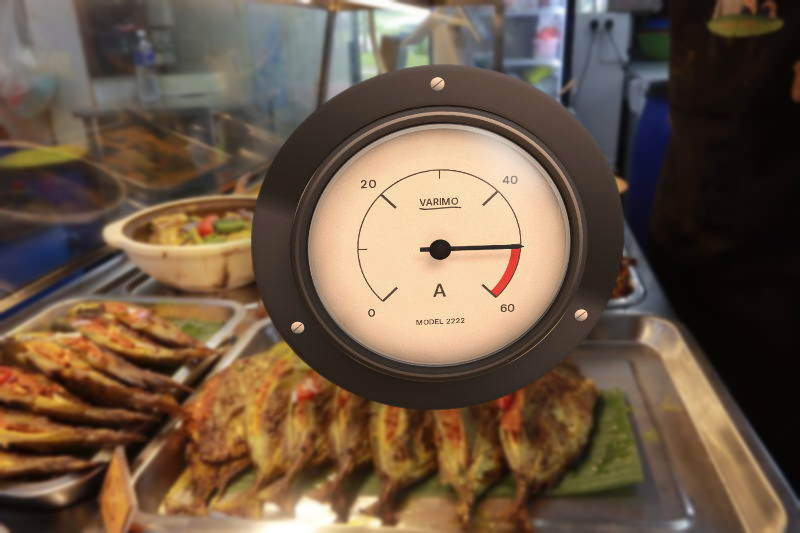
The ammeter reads A 50
